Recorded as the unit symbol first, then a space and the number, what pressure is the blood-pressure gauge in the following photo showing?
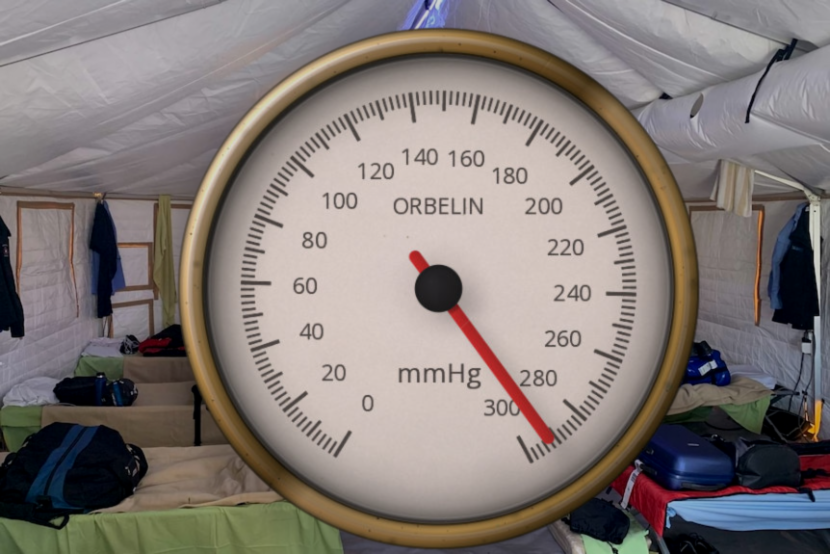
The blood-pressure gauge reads mmHg 292
